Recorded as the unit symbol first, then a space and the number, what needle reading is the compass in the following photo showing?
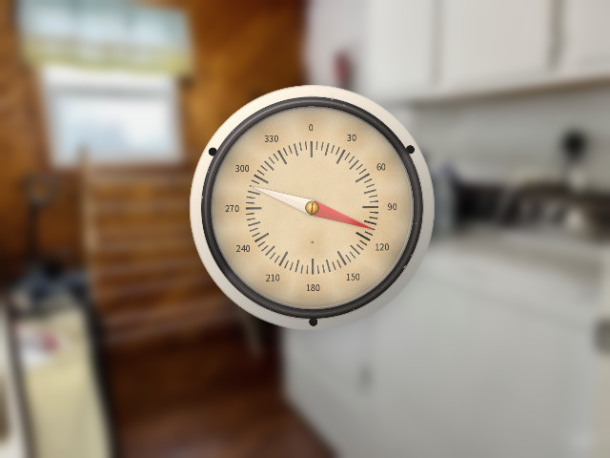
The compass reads ° 110
